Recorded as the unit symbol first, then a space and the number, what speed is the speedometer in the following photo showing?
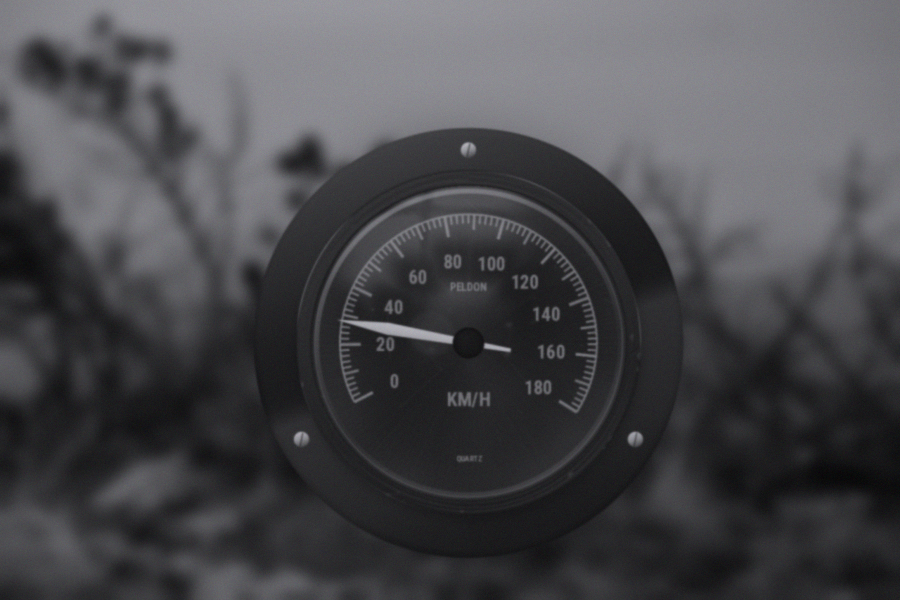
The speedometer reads km/h 28
